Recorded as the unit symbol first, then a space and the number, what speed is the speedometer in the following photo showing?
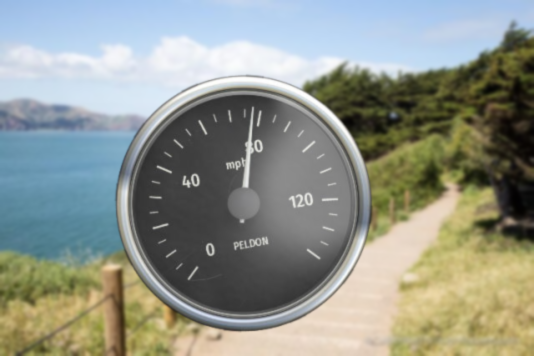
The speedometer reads mph 77.5
